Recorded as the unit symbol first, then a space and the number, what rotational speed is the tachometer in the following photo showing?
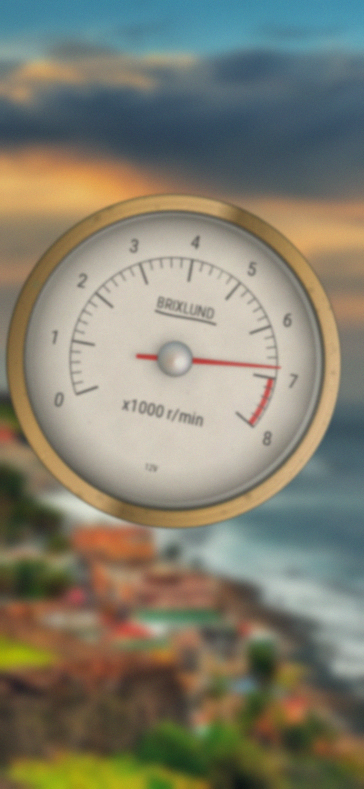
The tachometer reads rpm 6800
